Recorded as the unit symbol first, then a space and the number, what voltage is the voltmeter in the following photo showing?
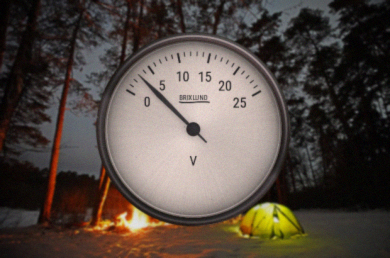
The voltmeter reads V 3
